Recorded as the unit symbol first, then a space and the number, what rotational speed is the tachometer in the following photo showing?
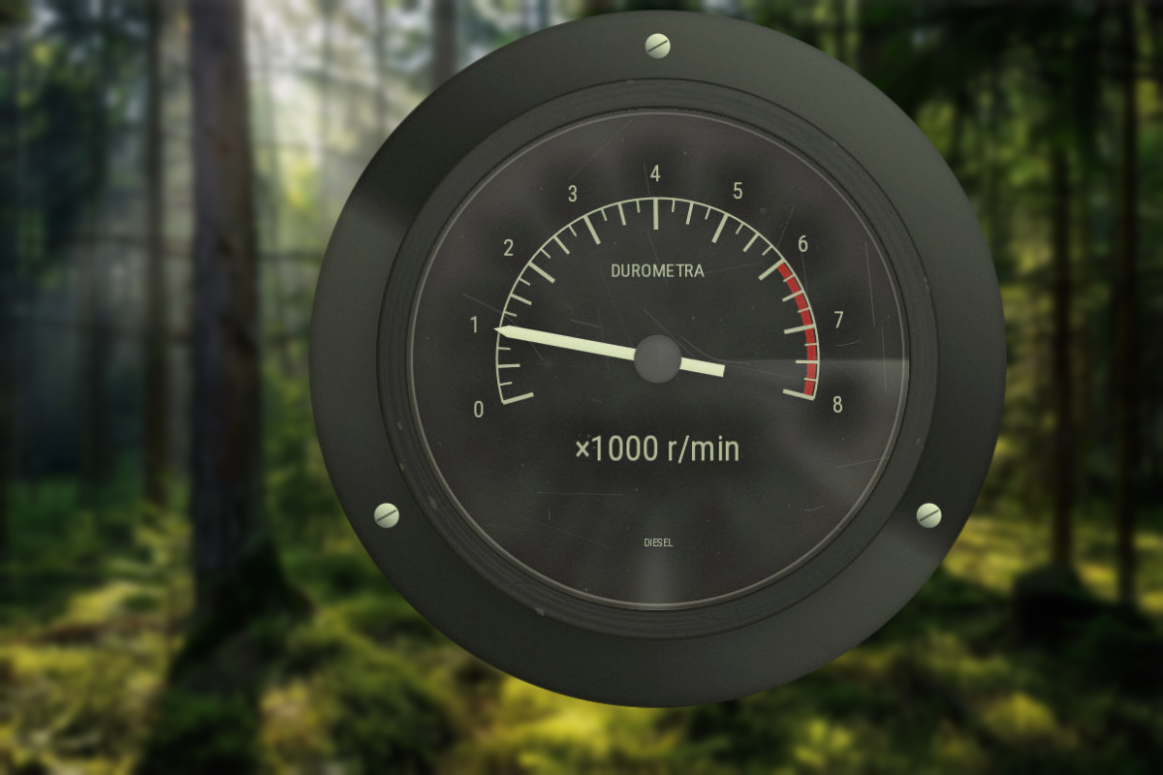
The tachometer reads rpm 1000
